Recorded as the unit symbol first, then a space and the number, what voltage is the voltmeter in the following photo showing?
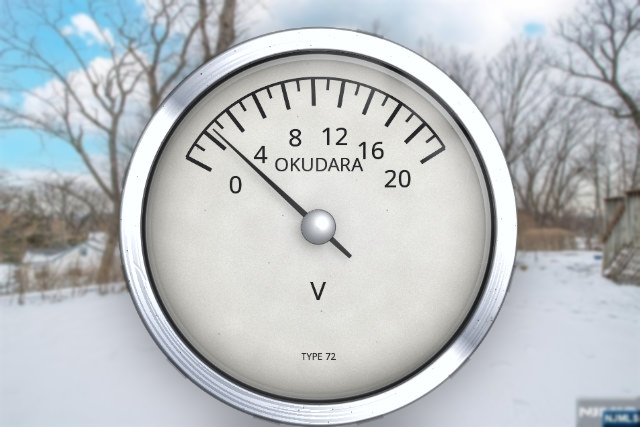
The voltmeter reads V 2.5
